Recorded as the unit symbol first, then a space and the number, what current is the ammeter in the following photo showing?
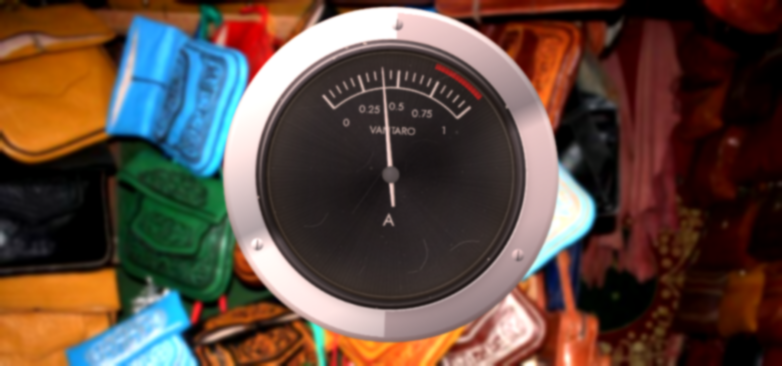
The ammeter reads A 0.4
